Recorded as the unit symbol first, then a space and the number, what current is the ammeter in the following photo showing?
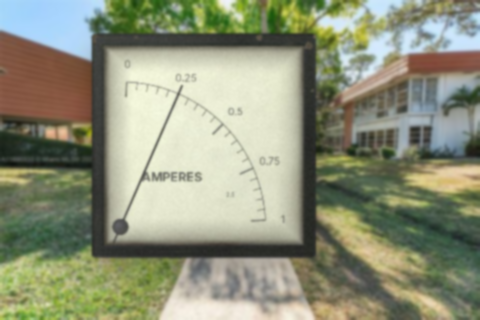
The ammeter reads A 0.25
